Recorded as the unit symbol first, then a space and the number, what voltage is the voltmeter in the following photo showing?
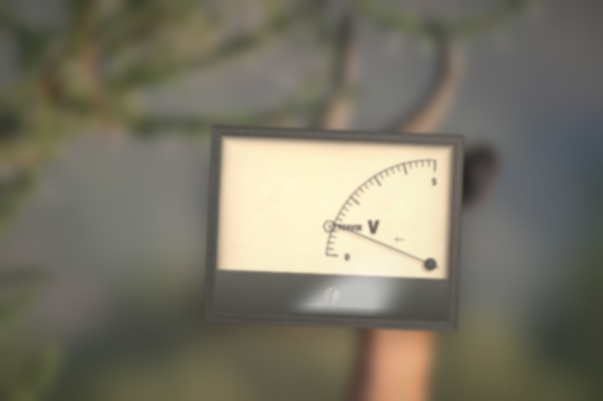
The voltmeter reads V 1
